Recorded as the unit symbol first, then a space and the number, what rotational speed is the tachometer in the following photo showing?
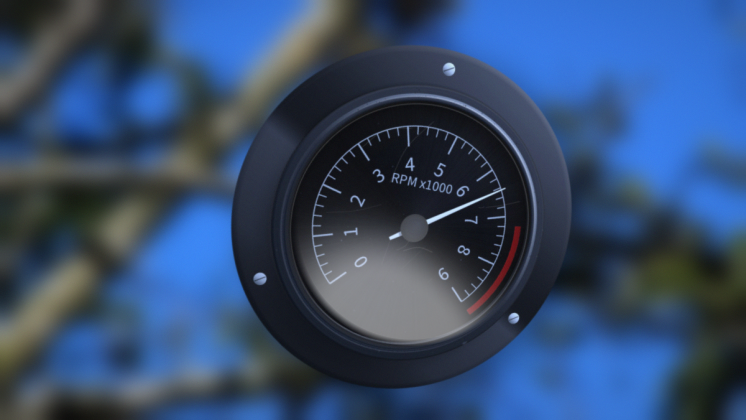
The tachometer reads rpm 6400
